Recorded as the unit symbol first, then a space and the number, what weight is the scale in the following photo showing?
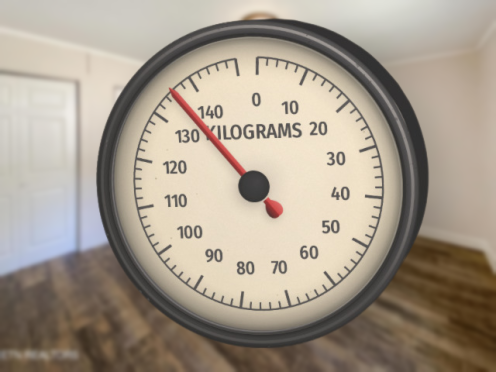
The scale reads kg 136
